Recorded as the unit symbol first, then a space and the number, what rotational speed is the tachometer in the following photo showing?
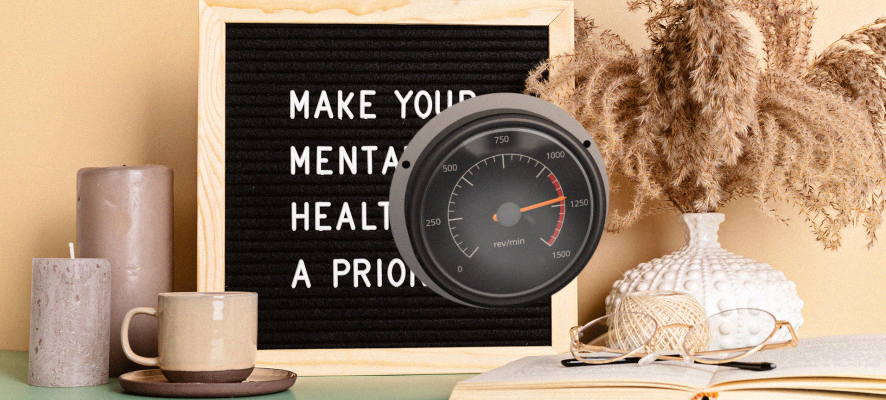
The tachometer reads rpm 1200
